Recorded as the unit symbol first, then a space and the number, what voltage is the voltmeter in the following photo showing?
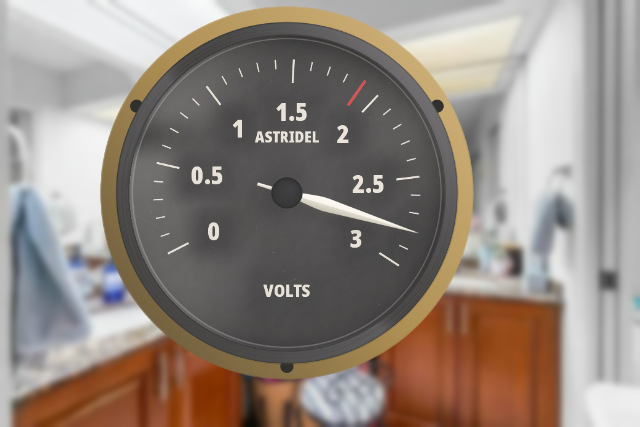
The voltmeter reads V 2.8
